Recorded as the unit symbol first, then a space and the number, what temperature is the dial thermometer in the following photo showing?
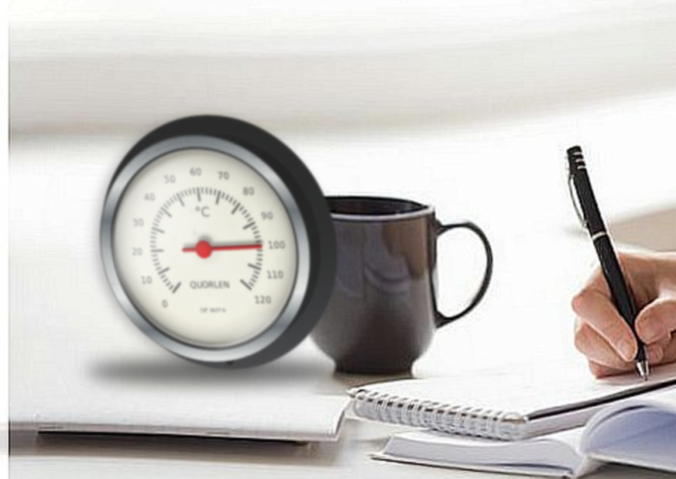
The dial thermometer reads °C 100
